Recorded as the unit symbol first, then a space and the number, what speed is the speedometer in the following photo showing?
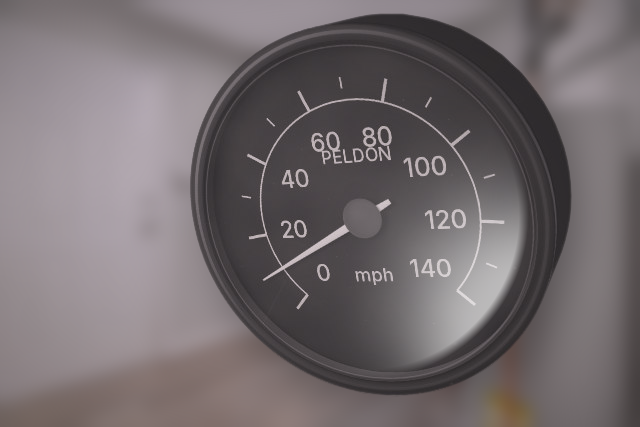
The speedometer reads mph 10
